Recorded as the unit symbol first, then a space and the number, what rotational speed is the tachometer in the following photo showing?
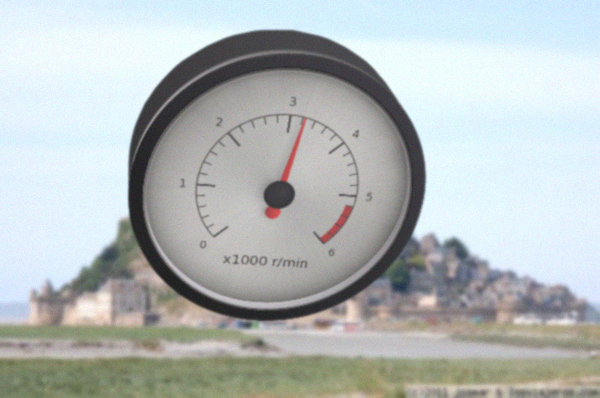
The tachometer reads rpm 3200
